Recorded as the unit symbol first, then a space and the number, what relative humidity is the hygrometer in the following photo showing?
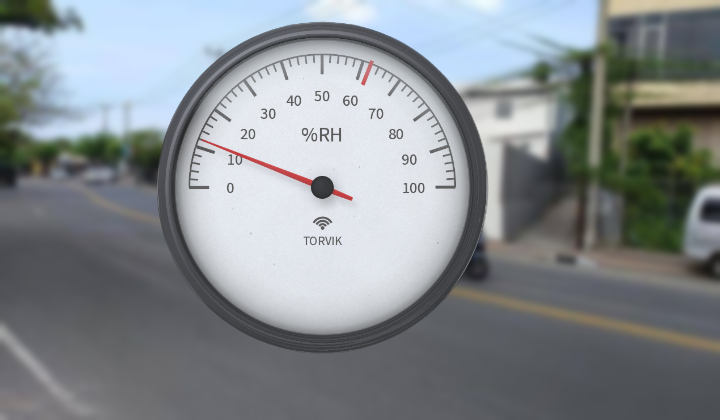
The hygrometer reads % 12
